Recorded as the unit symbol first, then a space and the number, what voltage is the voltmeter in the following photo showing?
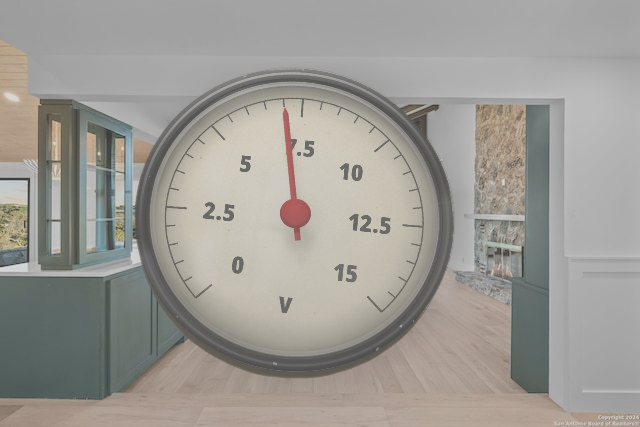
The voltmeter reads V 7
